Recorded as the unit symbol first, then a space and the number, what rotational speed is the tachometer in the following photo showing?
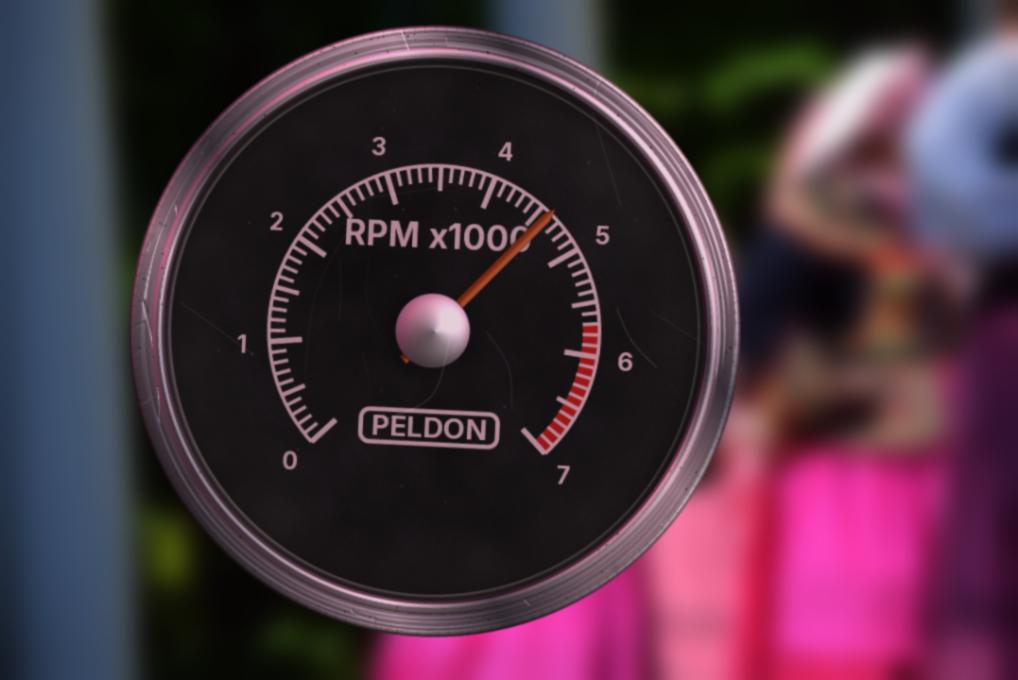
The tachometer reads rpm 4600
